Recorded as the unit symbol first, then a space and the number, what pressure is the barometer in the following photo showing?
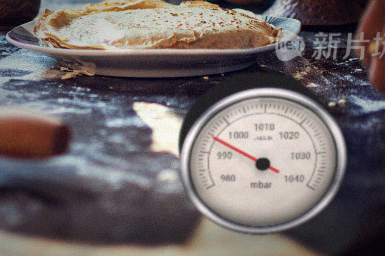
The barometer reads mbar 995
